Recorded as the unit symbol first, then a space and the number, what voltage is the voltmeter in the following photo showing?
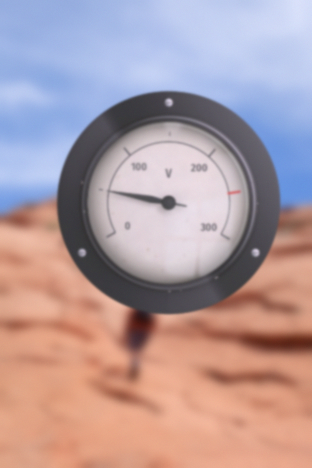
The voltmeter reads V 50
